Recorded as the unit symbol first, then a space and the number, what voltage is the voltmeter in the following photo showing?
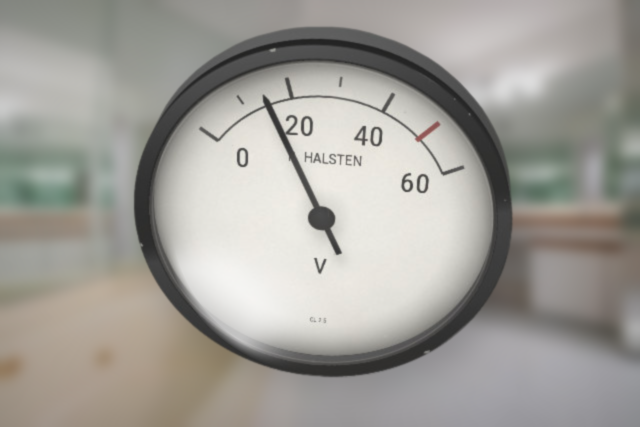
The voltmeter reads V 15
